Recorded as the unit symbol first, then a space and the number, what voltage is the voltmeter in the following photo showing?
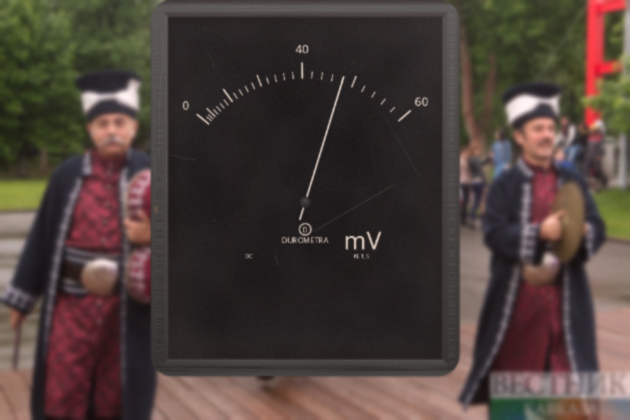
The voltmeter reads mV 48
